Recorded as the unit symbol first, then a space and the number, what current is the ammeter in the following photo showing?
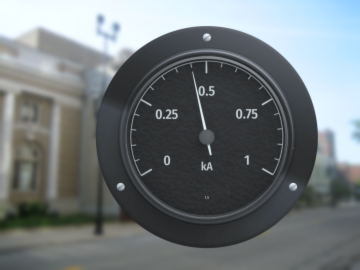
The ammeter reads kA 0.45
